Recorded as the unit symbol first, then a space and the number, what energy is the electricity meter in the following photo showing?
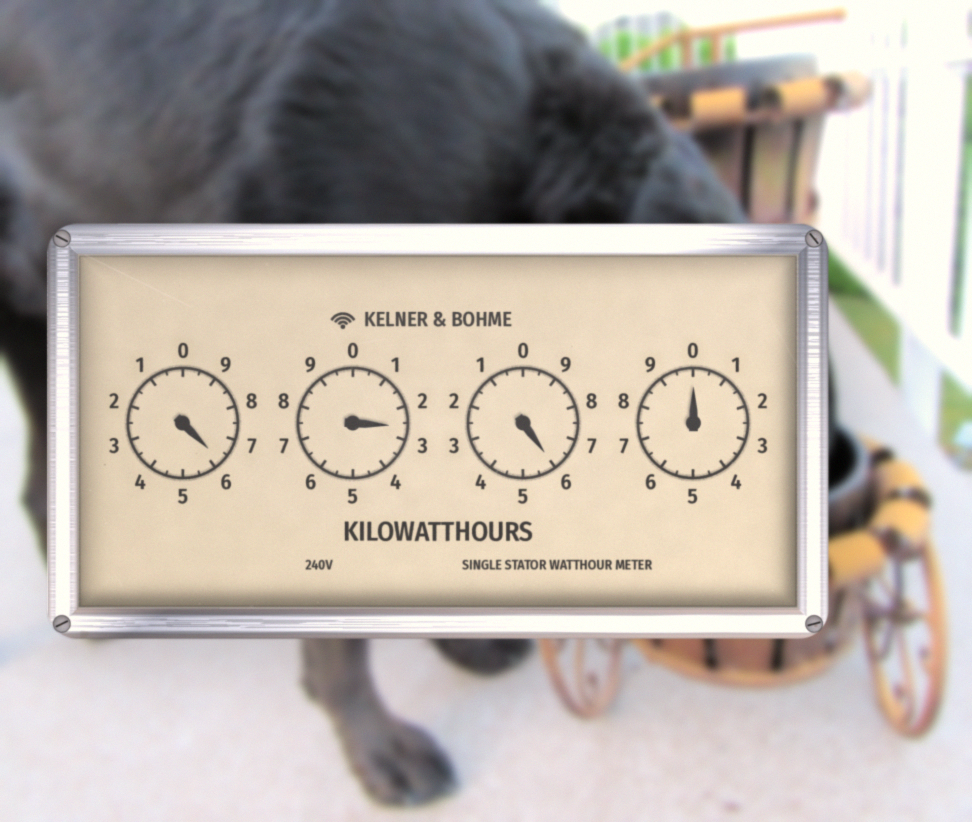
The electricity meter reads kWh 6260
